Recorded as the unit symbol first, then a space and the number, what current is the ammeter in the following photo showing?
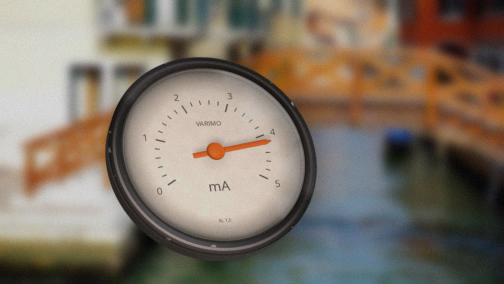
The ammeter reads mA 4.2
